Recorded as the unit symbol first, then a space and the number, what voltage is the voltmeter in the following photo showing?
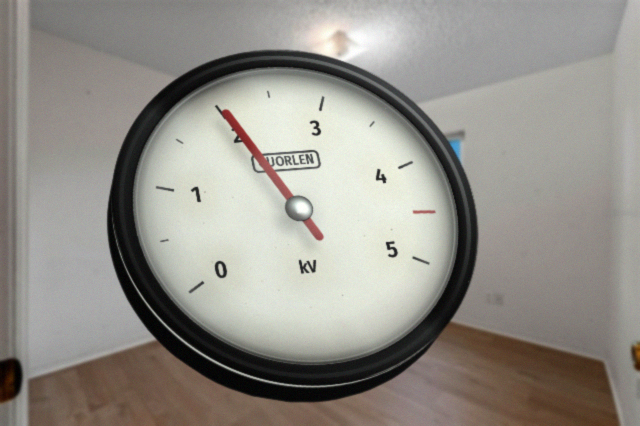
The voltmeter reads kV 2
